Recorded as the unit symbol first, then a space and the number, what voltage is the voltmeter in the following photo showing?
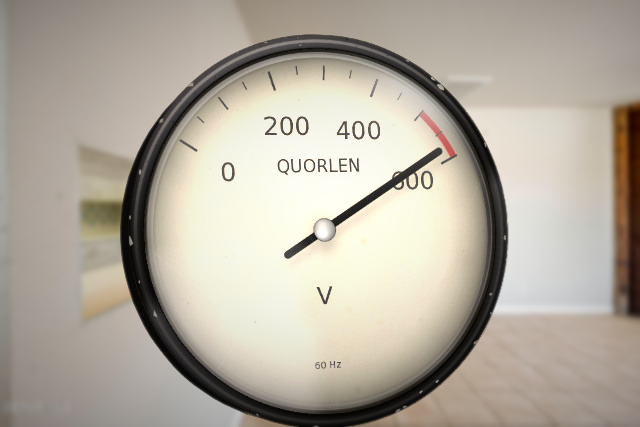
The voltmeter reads V 575
